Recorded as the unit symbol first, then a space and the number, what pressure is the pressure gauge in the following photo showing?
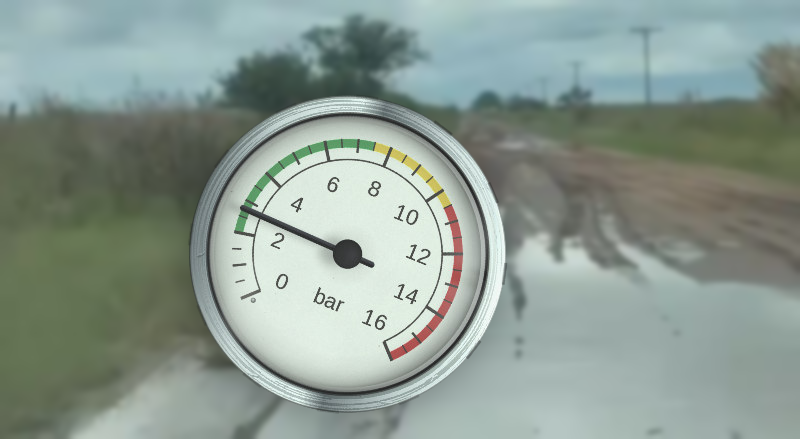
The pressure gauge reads bar 2.75
